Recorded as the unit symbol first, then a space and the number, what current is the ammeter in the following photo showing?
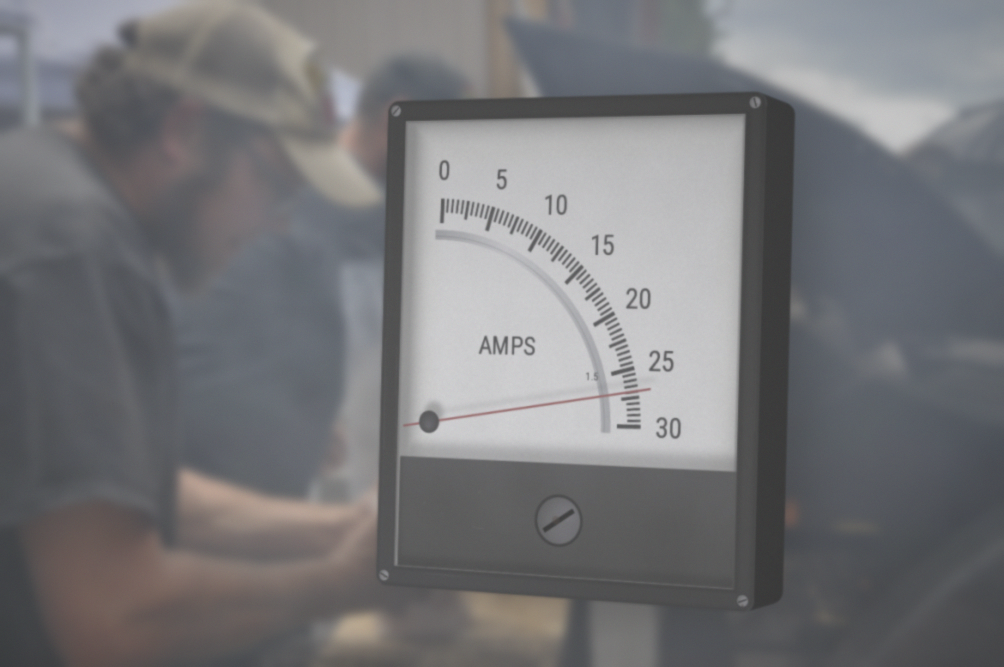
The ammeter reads A 27
